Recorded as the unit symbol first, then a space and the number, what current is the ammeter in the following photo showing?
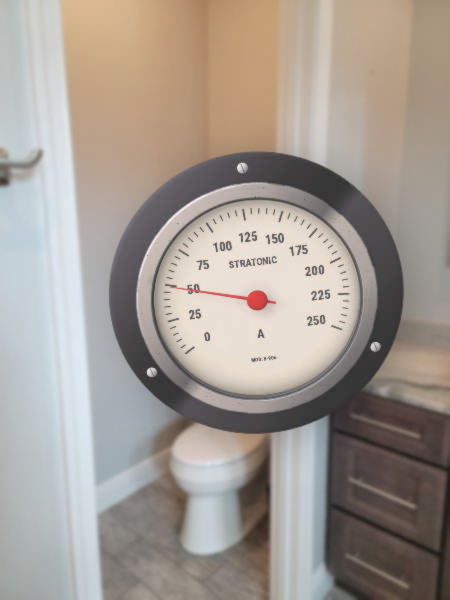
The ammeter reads A 50
